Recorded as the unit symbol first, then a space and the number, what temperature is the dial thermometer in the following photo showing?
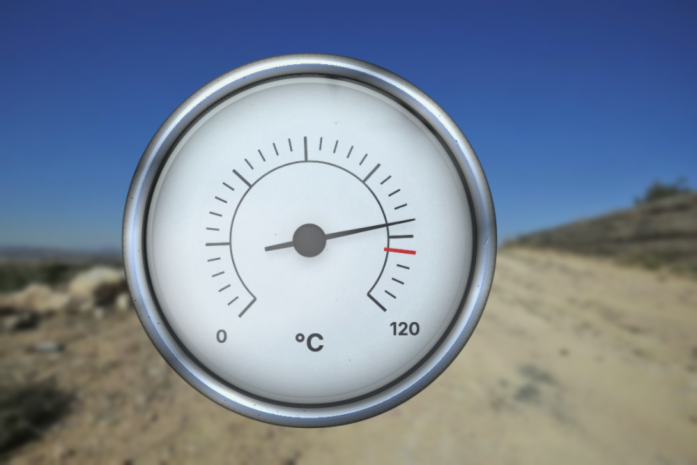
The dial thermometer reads °C 96
